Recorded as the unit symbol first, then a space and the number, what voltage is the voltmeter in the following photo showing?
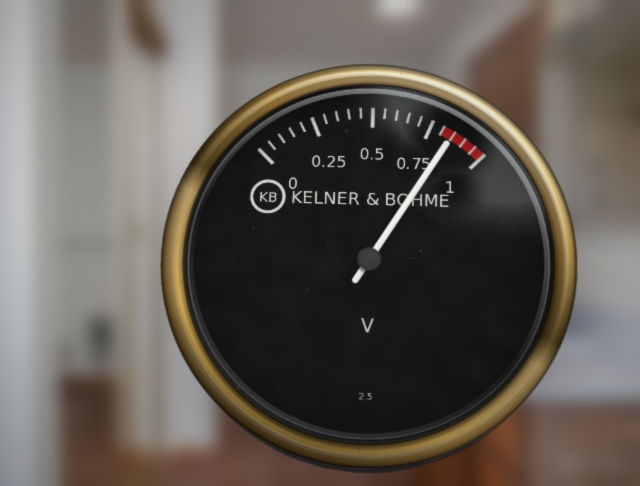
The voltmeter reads V 0.85
